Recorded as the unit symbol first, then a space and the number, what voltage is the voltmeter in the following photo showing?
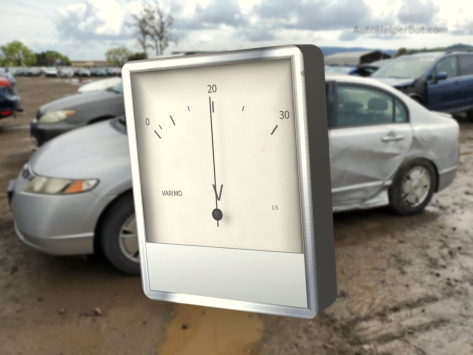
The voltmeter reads V 20
